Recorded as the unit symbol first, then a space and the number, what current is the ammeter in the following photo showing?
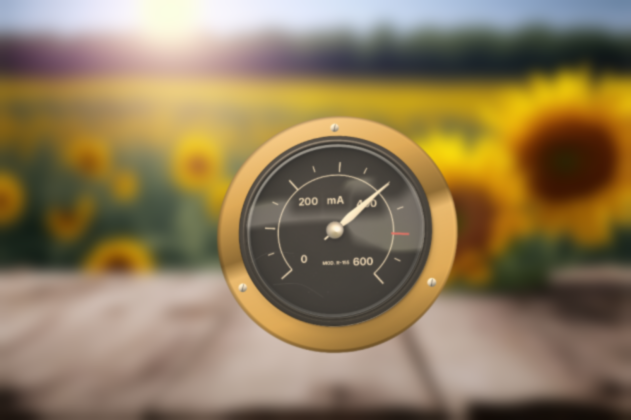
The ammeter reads mA 400
